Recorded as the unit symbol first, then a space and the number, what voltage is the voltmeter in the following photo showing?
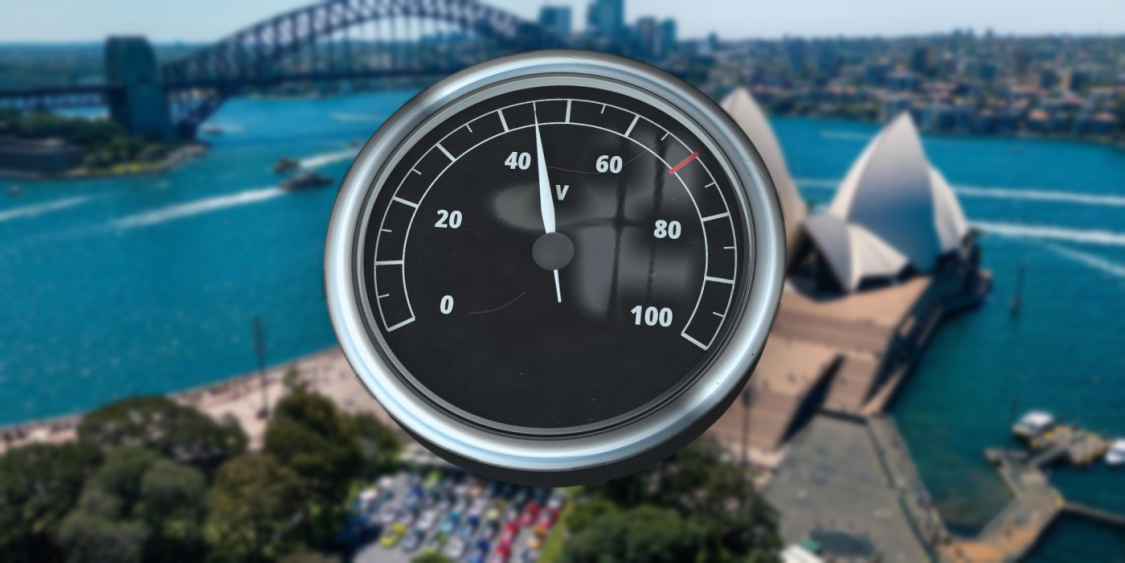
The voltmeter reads V 45
